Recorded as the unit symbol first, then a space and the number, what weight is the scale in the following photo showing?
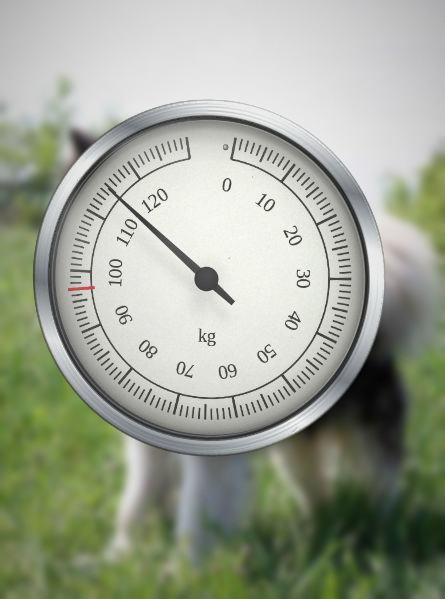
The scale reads kg 115
